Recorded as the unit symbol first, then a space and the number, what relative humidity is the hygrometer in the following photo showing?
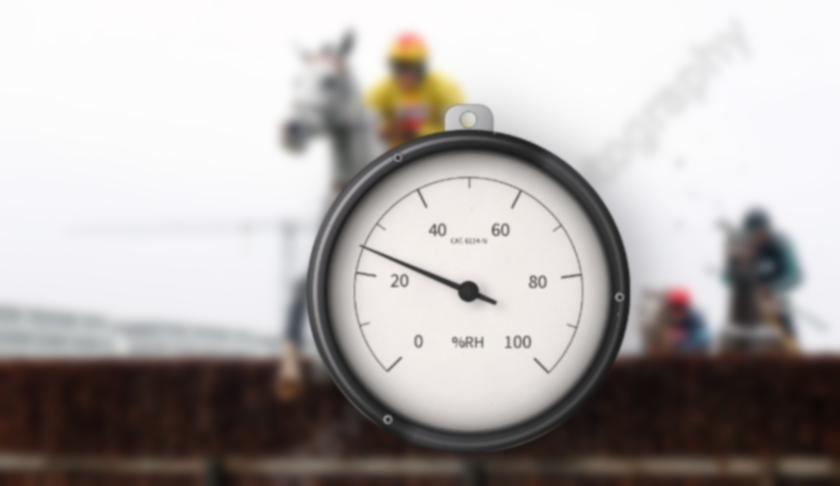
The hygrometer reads % 25
